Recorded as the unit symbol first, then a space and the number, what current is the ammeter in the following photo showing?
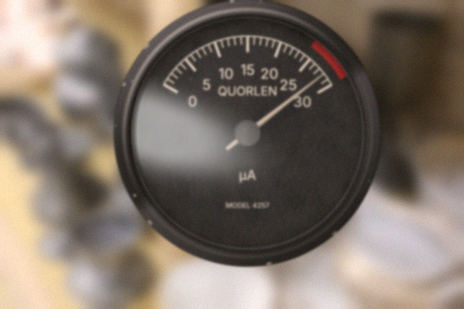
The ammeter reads µA 28
